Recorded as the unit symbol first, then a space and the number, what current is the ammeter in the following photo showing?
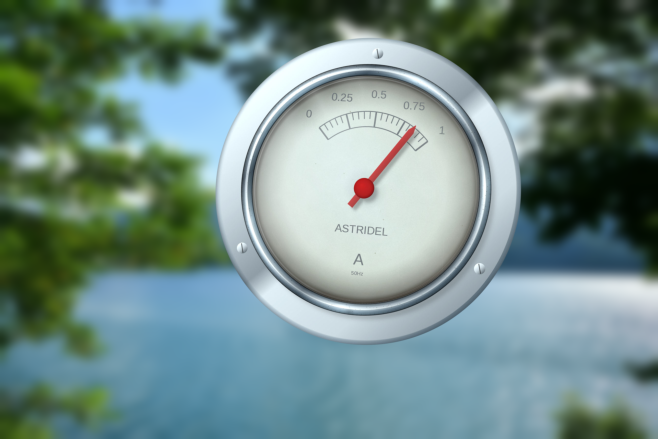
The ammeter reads A 0.85
